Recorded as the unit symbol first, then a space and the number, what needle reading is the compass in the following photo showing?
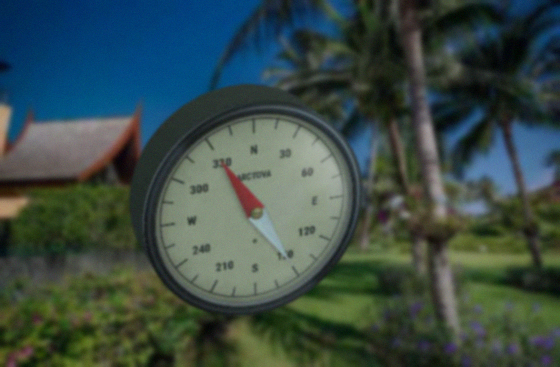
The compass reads ° 330
